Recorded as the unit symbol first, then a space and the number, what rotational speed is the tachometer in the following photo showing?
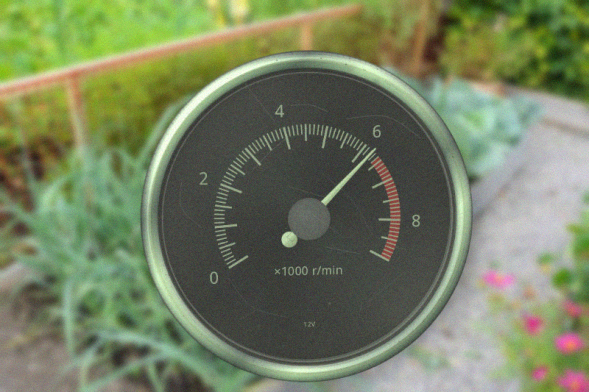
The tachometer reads rpm 6200
